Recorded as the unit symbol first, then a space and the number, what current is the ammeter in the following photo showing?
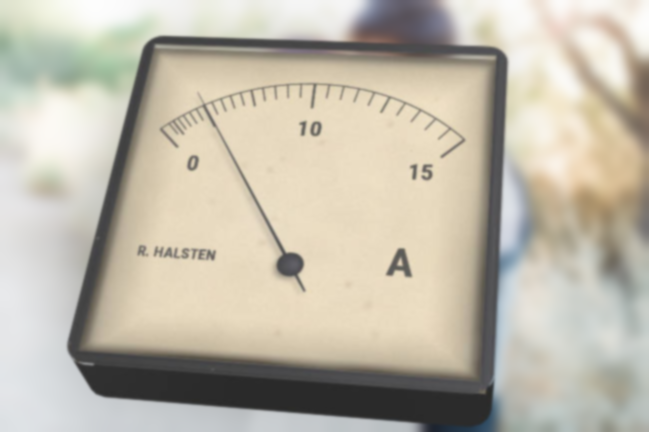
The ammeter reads A 5
